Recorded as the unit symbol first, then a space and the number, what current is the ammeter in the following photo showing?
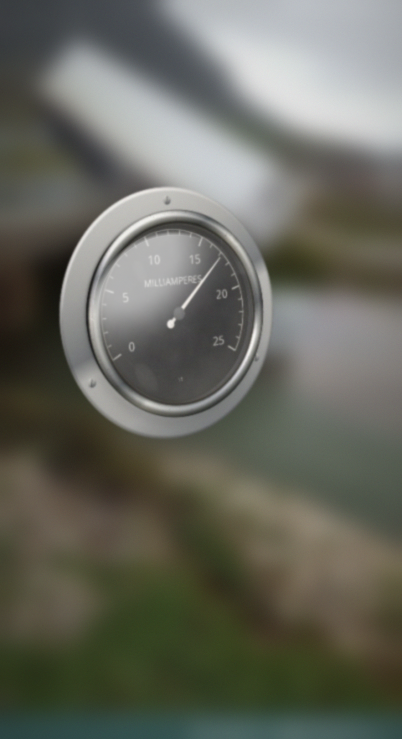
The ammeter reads mA 17
